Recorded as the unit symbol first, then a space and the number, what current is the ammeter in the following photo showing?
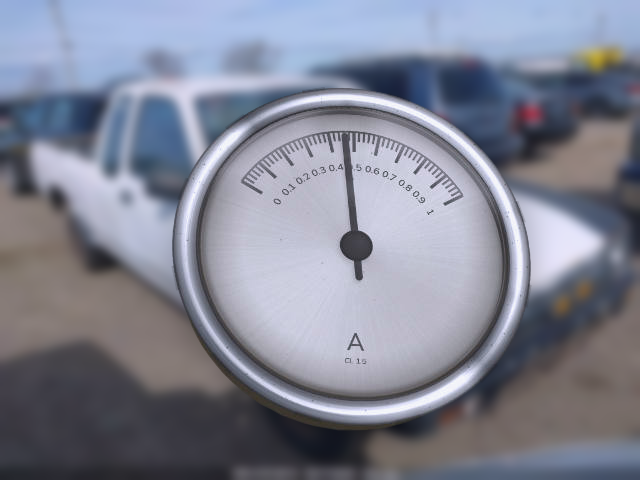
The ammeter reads A 0.46
